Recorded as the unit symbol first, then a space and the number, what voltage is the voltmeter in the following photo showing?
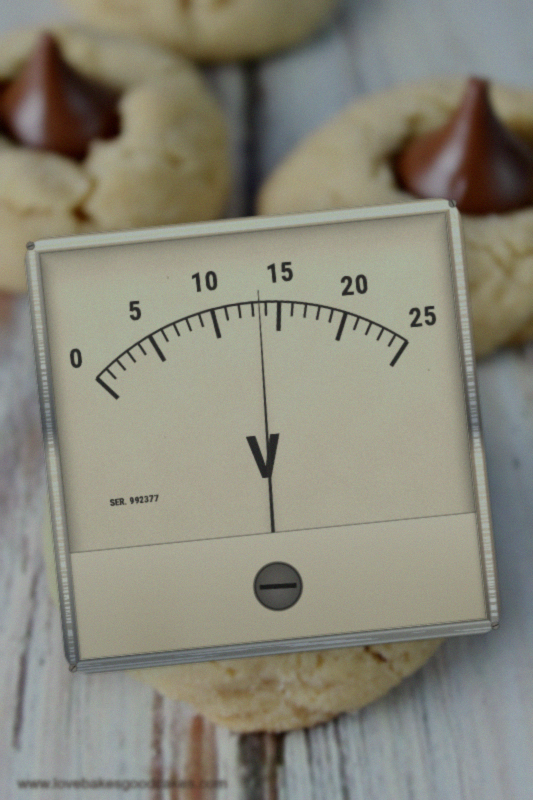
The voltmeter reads V 13.5
